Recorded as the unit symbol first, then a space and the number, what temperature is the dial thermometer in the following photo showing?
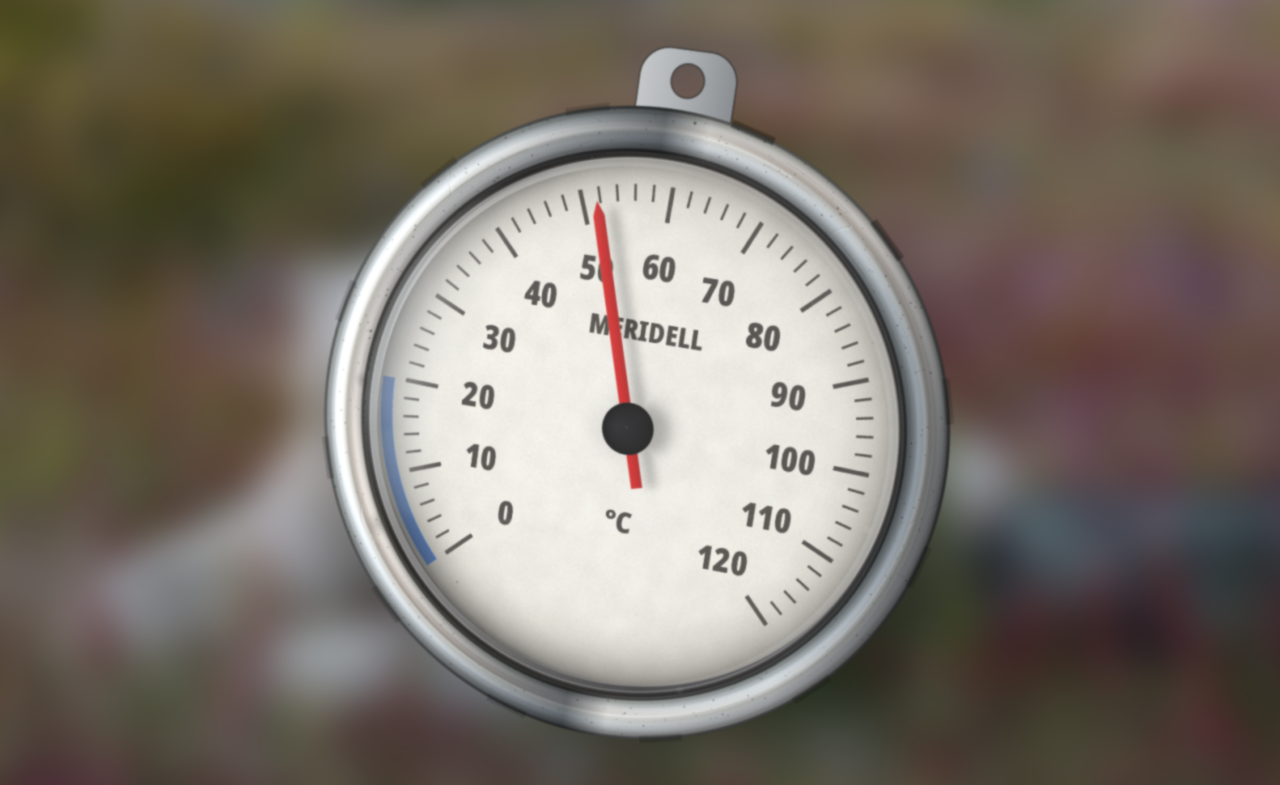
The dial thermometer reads °C 52
